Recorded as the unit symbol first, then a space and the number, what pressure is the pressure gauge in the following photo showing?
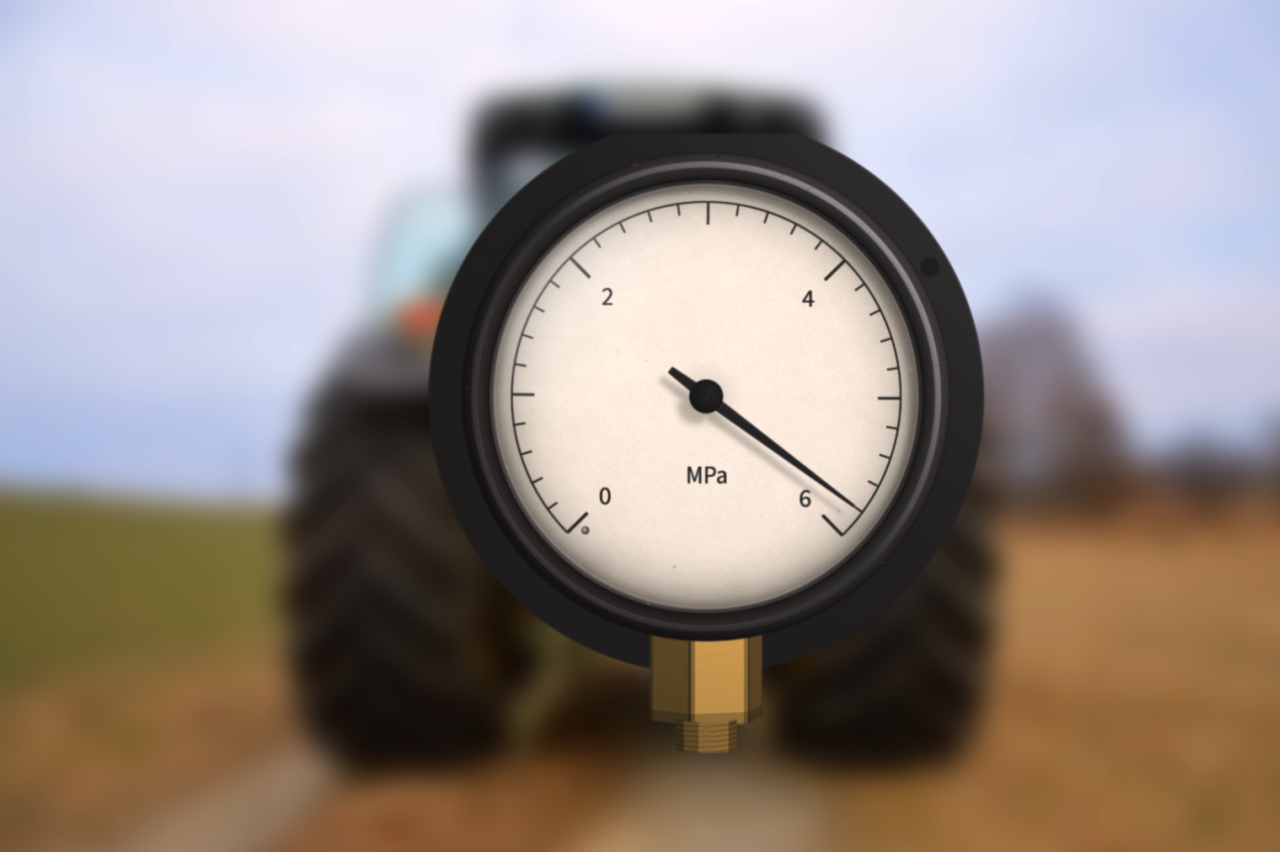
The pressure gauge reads MPa 5.8
